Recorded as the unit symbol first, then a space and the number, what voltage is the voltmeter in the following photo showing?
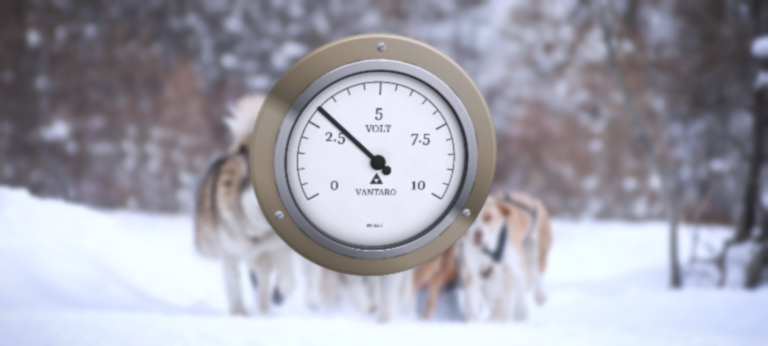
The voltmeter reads V 3
